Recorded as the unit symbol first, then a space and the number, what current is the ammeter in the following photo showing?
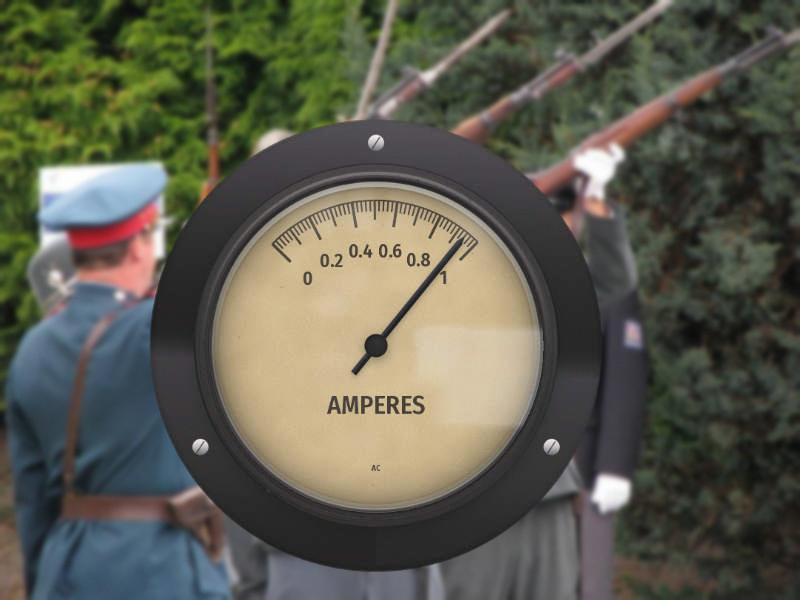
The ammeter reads A 0.94
